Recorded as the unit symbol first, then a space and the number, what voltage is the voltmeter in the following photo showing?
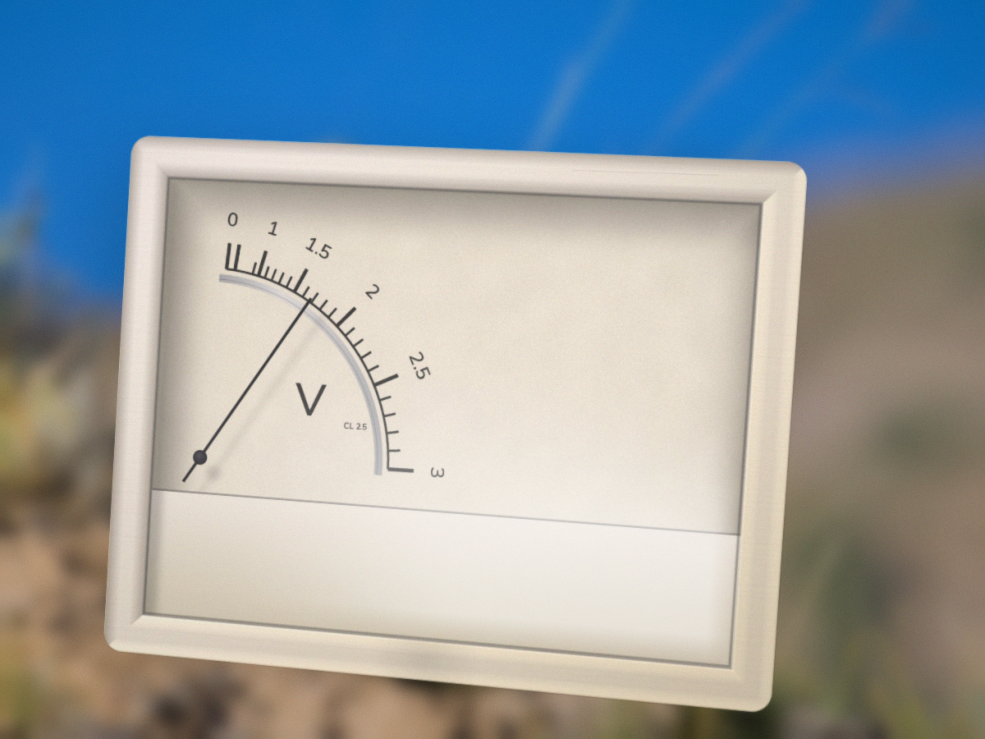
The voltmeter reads V 1.7
